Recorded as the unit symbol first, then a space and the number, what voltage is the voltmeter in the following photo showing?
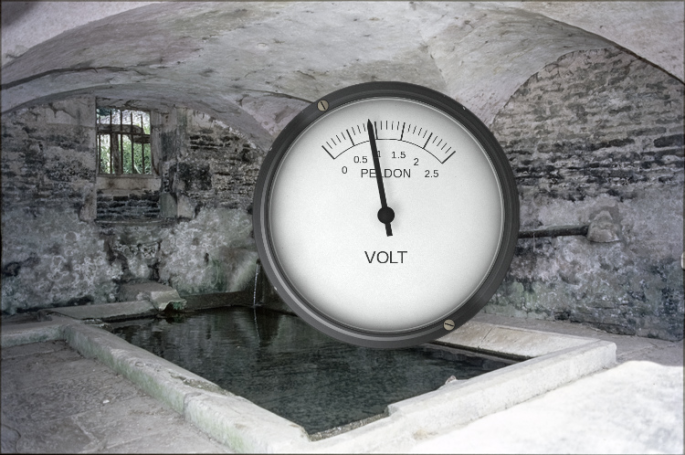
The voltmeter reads V 0.9
